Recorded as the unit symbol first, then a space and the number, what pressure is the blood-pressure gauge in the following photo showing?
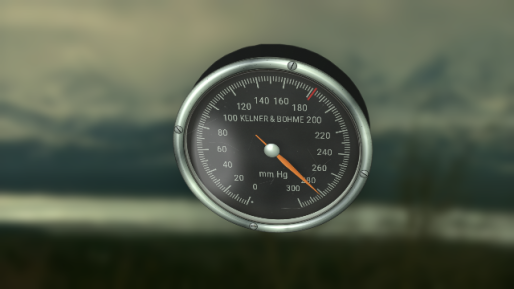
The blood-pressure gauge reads mmHg 280
